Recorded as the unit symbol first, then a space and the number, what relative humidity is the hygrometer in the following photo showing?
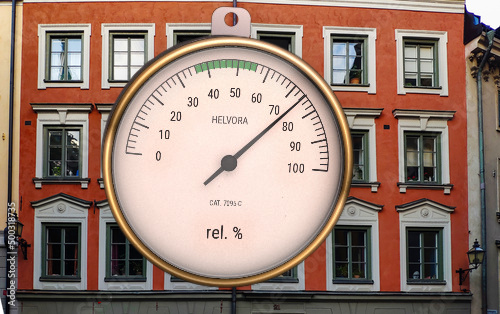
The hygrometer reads % 74
